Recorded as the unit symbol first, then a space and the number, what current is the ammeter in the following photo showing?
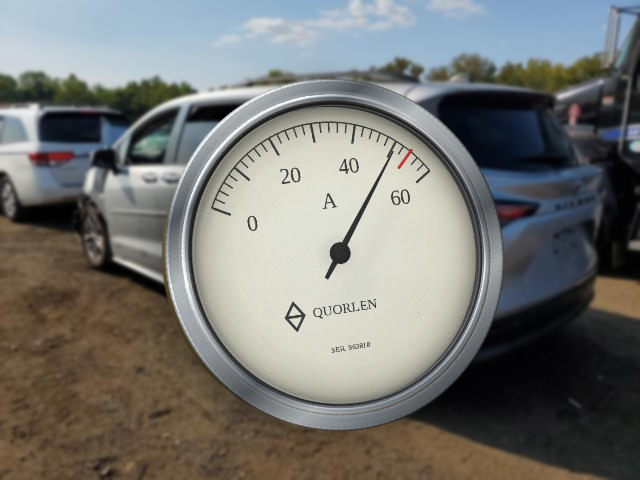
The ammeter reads A 50
